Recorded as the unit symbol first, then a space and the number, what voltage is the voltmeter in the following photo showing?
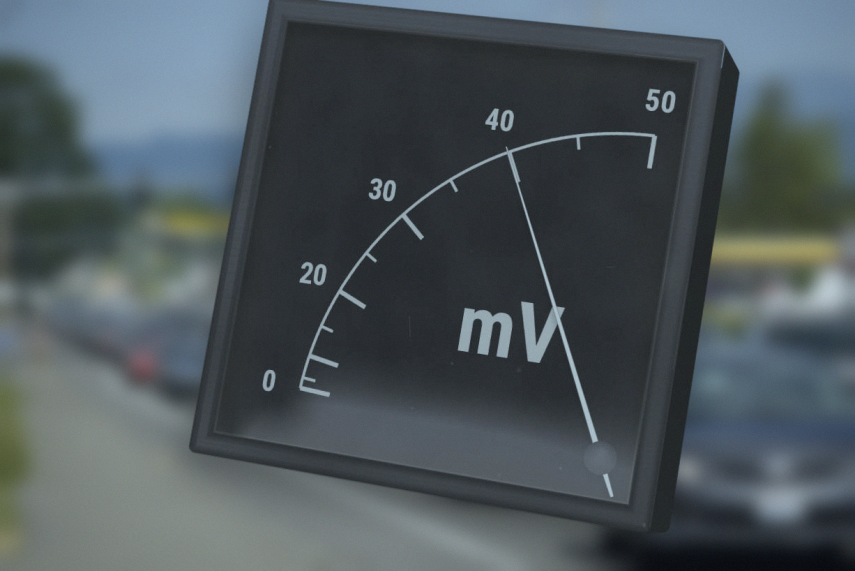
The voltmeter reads mV 40
